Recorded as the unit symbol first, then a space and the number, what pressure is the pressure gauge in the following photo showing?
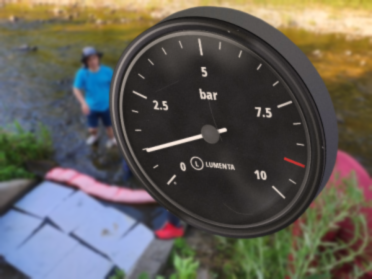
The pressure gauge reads bar 1
